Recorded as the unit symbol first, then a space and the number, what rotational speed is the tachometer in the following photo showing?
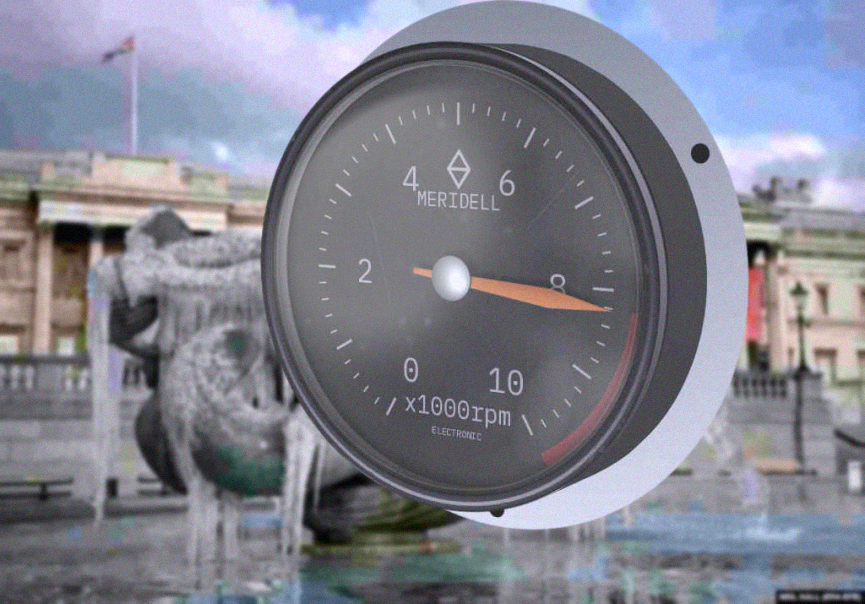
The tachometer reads rpm 8200
